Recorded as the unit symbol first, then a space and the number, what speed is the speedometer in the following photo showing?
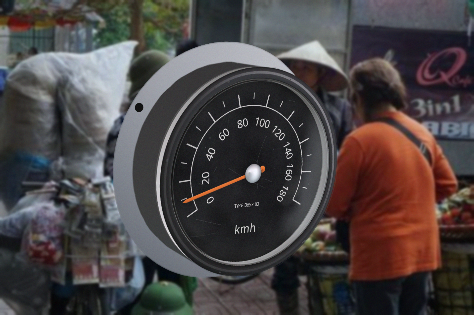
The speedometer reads km/h 10
